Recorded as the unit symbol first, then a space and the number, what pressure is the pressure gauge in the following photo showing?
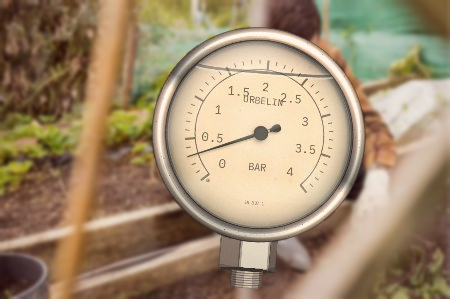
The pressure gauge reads bar 0.3
